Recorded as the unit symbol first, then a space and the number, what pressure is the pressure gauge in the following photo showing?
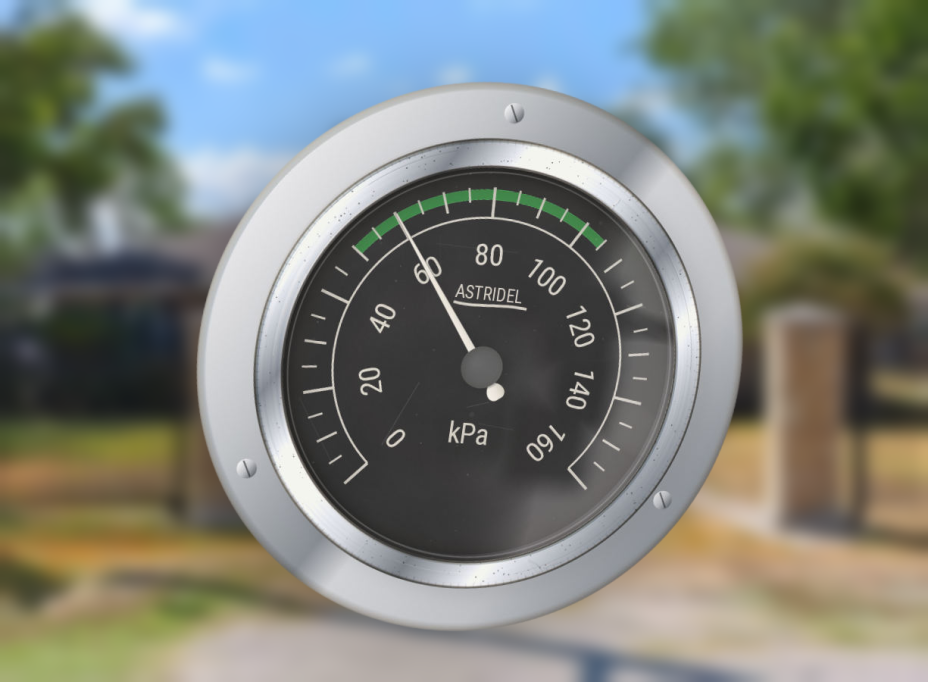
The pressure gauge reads kPa 60
